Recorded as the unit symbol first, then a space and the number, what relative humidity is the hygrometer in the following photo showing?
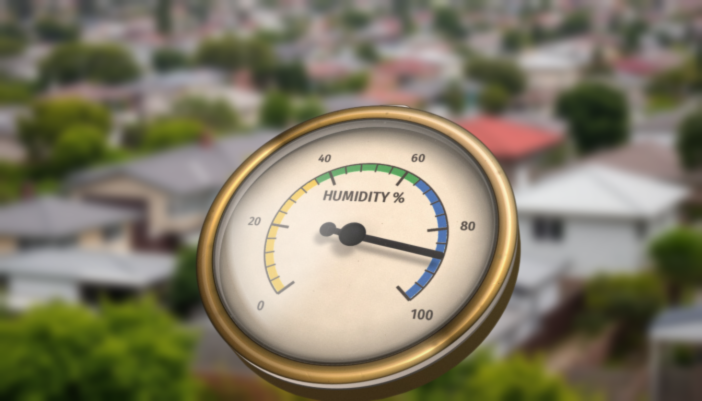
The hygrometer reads % 88
